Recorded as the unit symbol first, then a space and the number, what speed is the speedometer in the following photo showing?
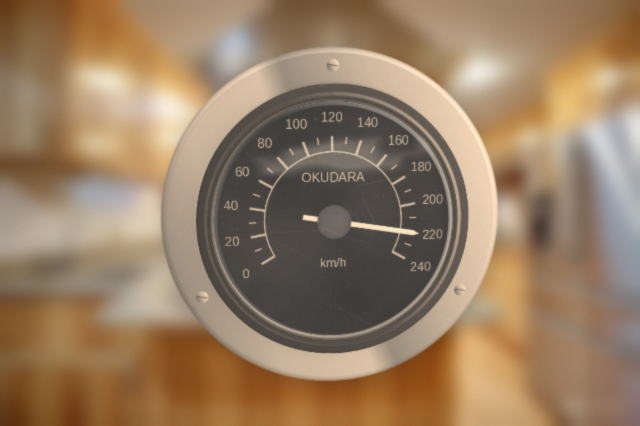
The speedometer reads km/h 220
